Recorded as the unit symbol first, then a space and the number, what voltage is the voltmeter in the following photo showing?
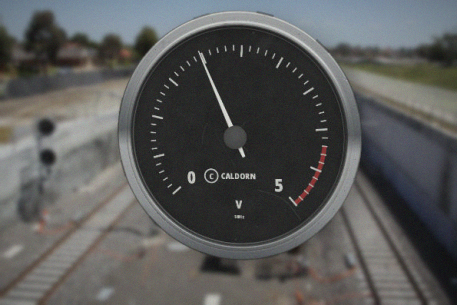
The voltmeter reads V 2
